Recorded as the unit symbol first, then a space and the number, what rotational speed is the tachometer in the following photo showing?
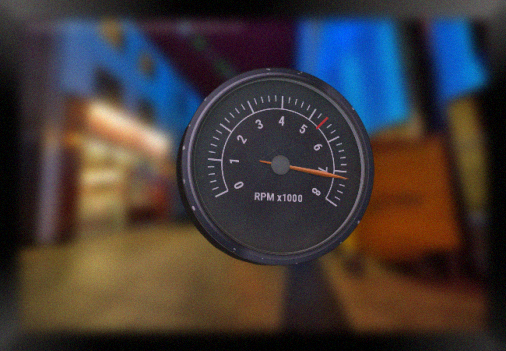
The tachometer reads rpm 7200
